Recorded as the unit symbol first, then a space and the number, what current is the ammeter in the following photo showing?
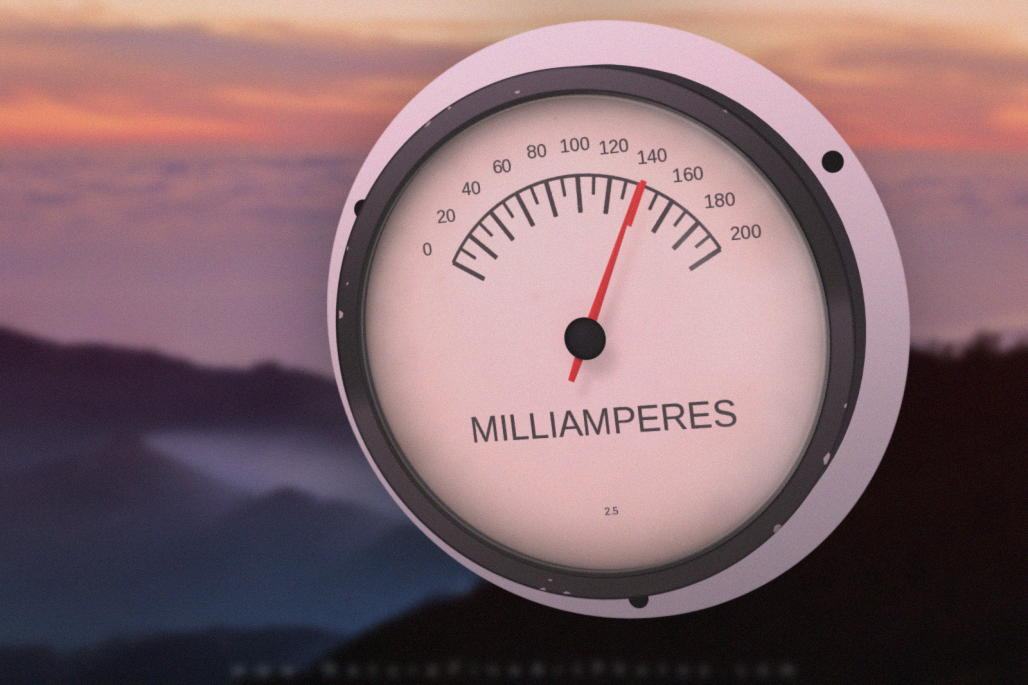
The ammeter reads mA 140
